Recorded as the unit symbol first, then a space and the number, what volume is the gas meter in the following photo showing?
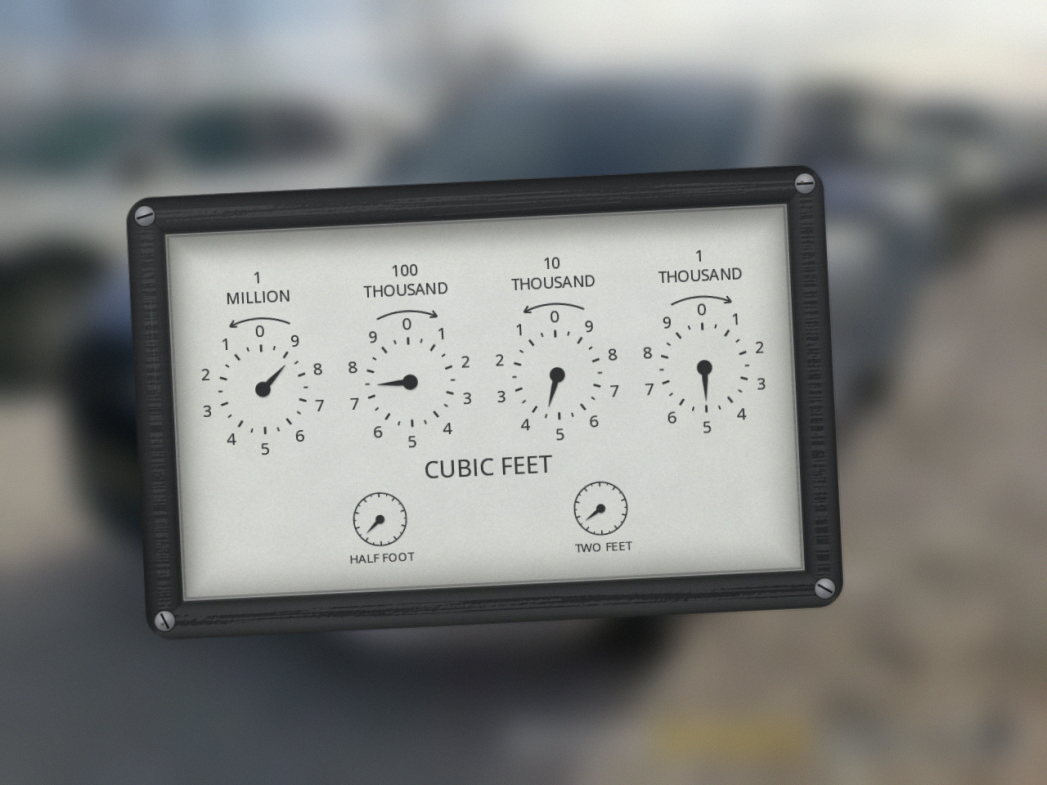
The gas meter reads ft³ 874500
